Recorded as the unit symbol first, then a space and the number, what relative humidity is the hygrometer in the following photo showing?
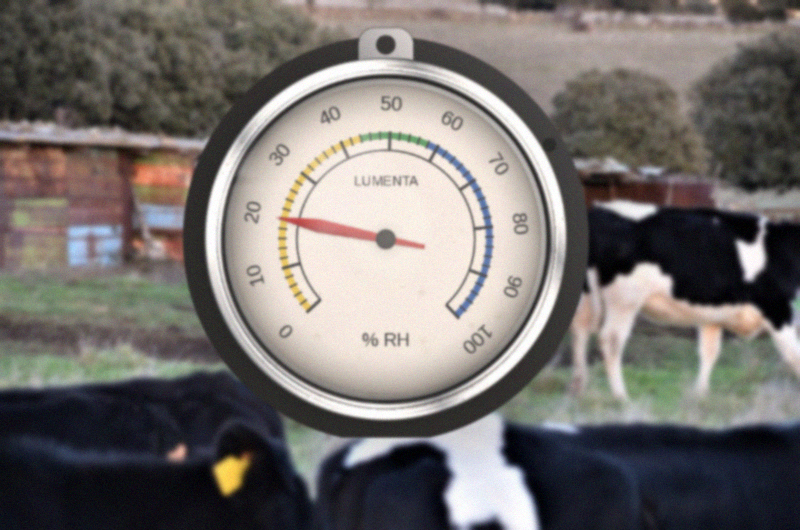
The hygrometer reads % 20
